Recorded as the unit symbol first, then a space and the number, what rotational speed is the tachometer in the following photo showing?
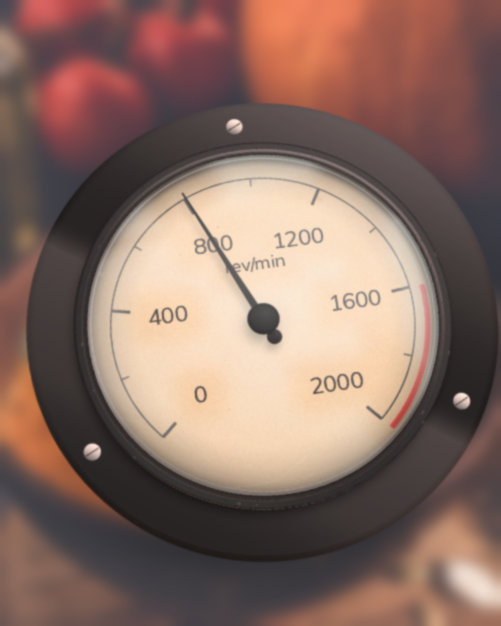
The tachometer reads rpm 800
